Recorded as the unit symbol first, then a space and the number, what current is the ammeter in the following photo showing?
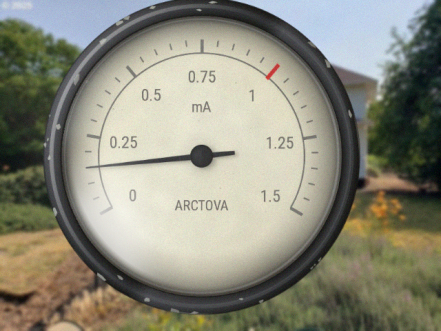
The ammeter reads mA 0.15
